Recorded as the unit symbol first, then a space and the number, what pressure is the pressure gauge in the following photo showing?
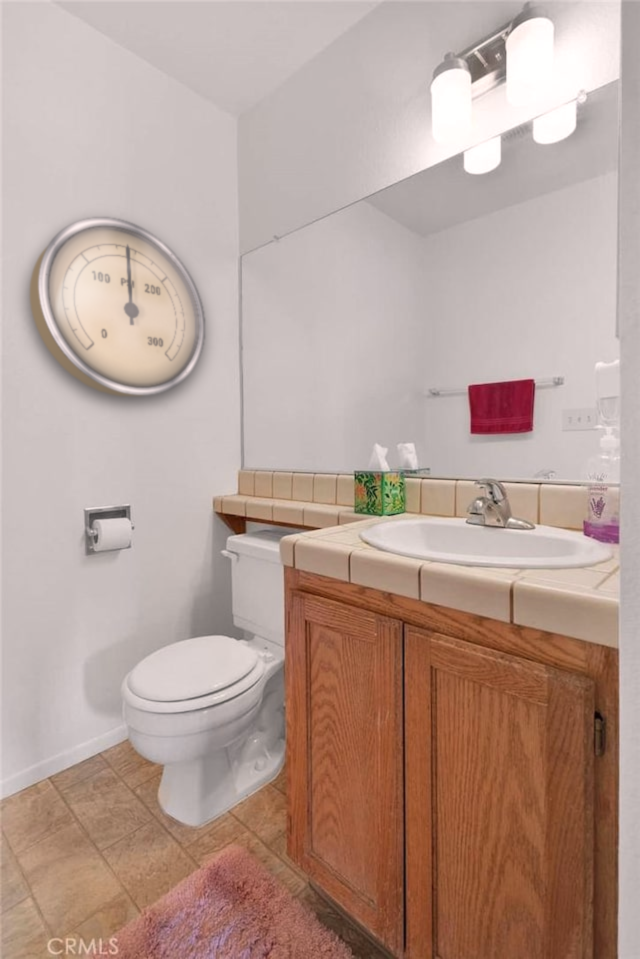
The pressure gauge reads psi 150
